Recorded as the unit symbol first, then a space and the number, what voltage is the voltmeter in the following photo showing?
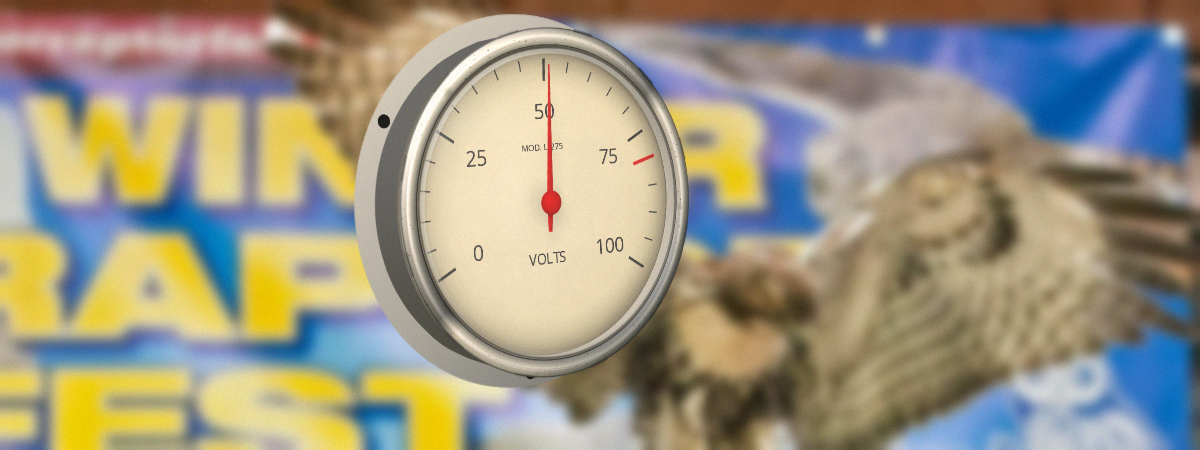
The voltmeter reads V 50
